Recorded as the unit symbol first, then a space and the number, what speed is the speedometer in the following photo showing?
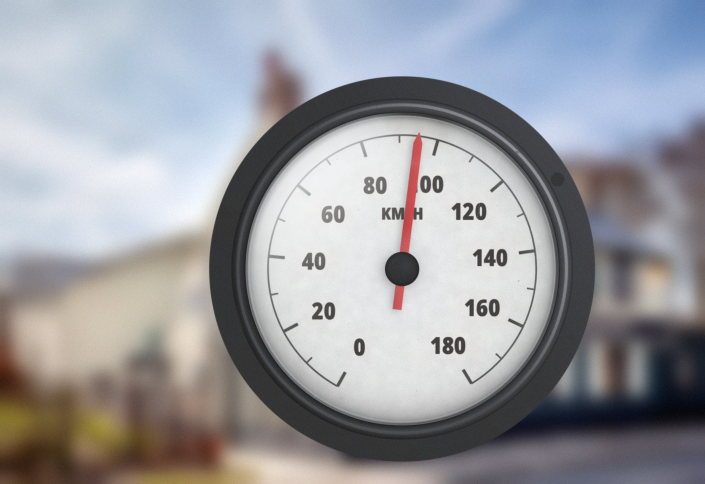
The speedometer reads km/h 95
